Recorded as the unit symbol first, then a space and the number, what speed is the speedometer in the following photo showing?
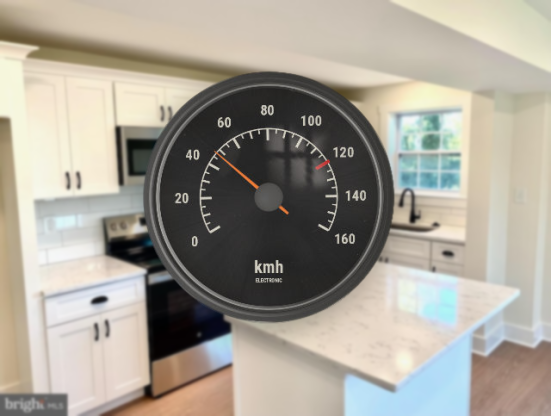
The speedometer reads km/h 47.5
